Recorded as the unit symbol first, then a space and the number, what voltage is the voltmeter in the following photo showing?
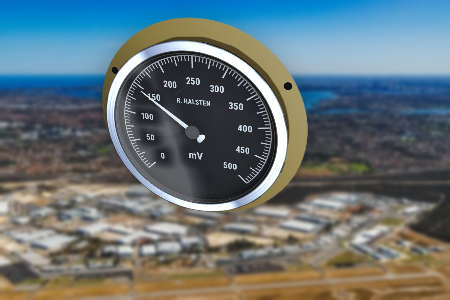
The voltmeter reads mV 150
